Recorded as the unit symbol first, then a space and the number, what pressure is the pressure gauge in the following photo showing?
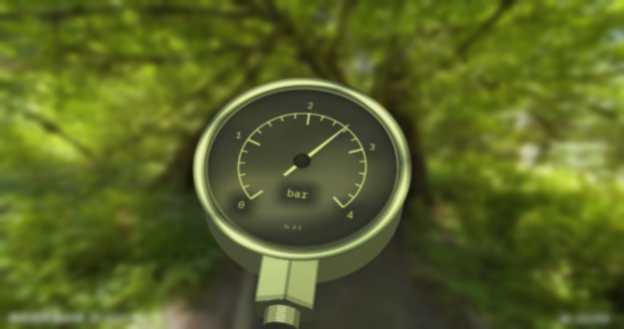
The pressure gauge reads bar 2.6
